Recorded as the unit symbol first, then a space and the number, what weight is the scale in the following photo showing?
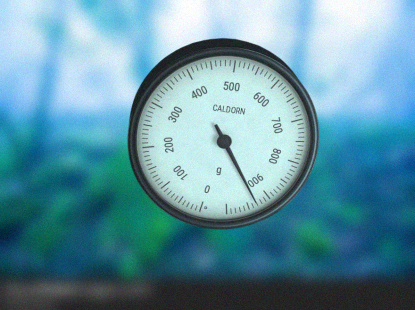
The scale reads g 930
